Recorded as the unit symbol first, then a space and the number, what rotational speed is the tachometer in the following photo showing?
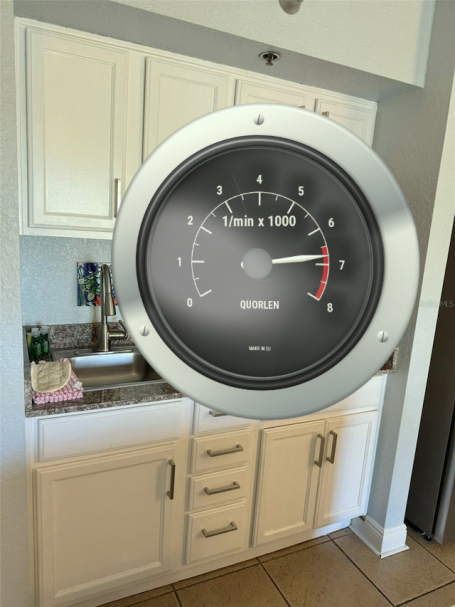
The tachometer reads rpm 6750
